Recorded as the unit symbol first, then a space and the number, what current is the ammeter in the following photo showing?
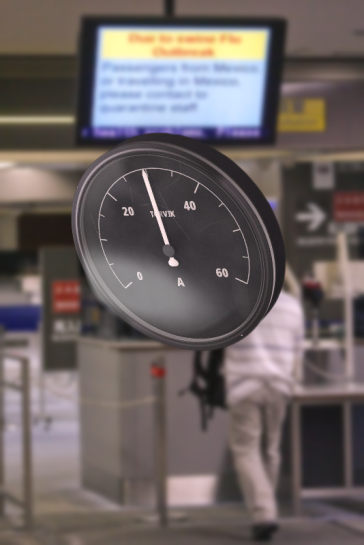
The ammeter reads A 30
